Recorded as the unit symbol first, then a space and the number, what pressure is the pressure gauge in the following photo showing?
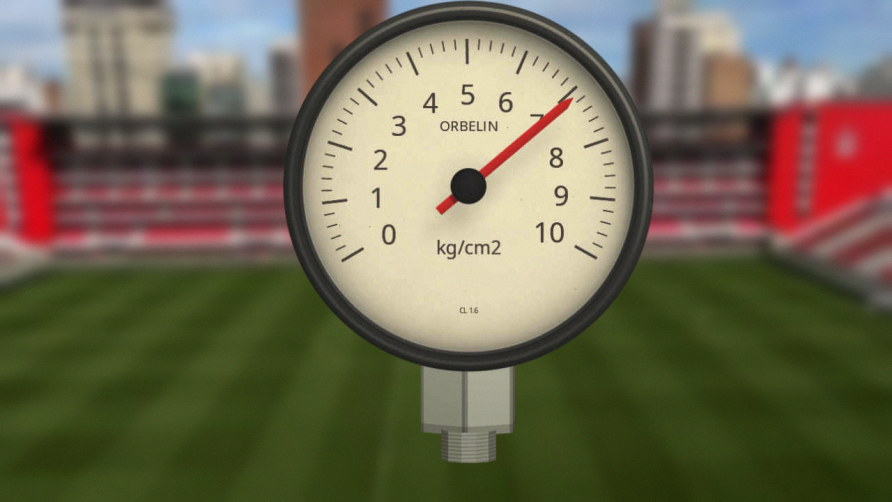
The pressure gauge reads kg/cm² 7.1
